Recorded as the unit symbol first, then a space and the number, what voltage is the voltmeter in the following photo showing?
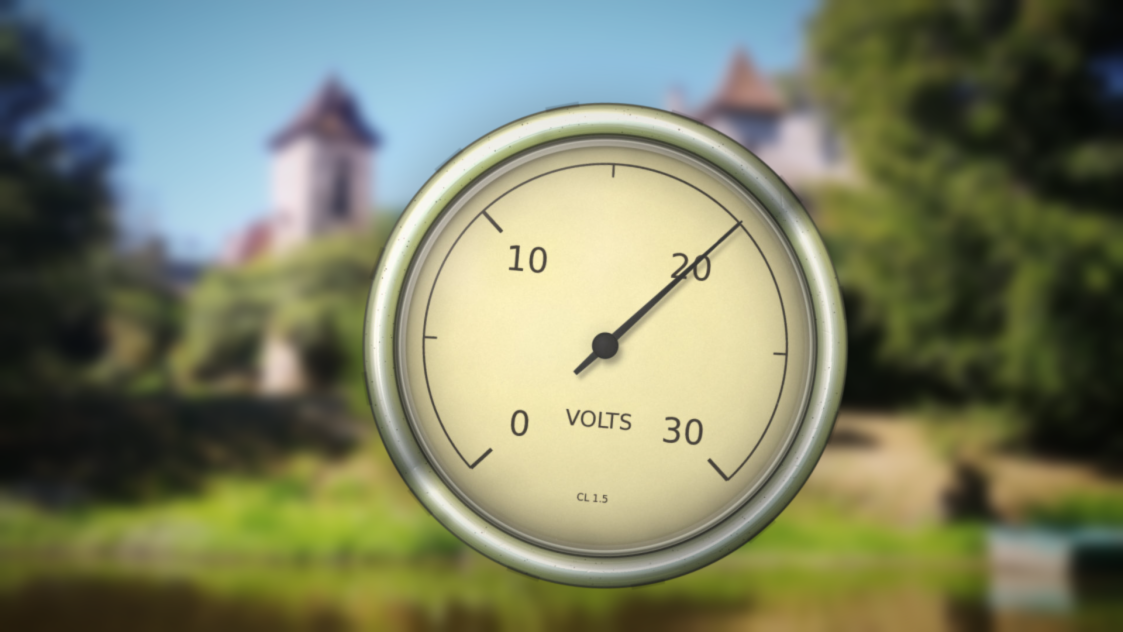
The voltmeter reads V 20
